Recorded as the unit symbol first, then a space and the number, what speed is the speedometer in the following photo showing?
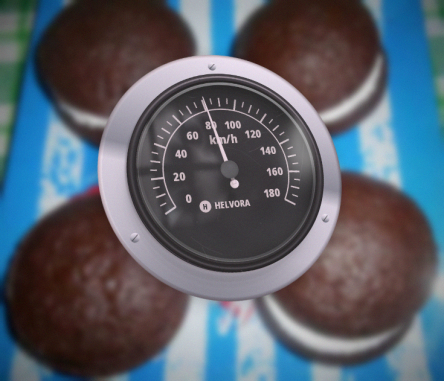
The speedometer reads km/h 80
